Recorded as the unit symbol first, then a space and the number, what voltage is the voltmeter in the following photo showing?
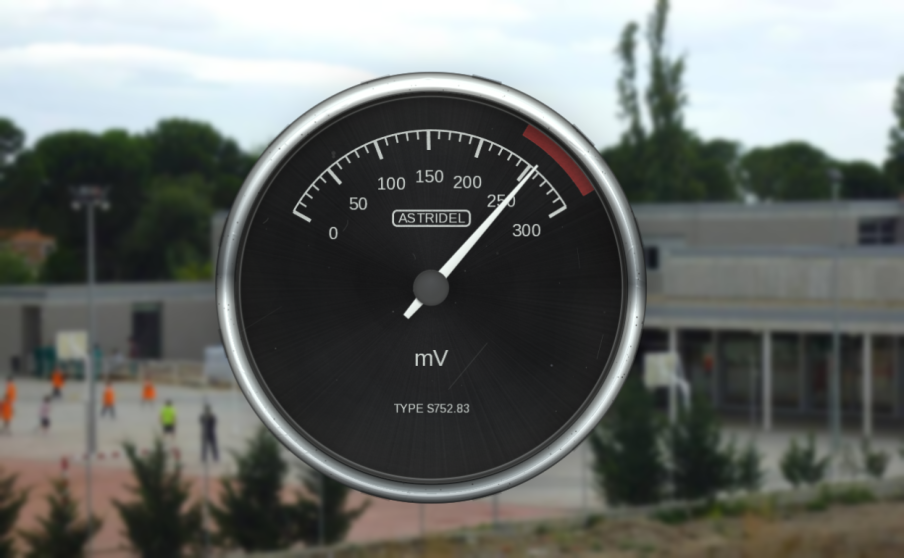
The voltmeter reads mV 255
